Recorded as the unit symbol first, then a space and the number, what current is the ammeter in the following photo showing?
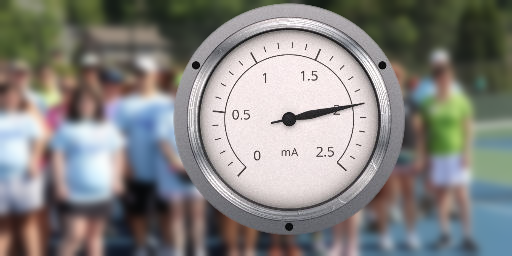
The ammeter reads mA 2
